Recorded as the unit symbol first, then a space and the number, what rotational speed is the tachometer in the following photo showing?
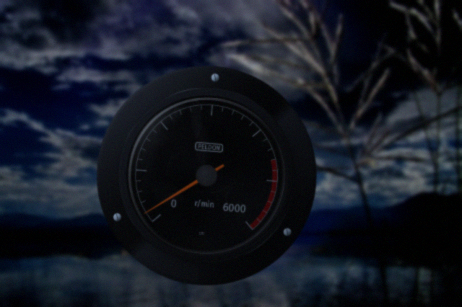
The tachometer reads rpm 200
